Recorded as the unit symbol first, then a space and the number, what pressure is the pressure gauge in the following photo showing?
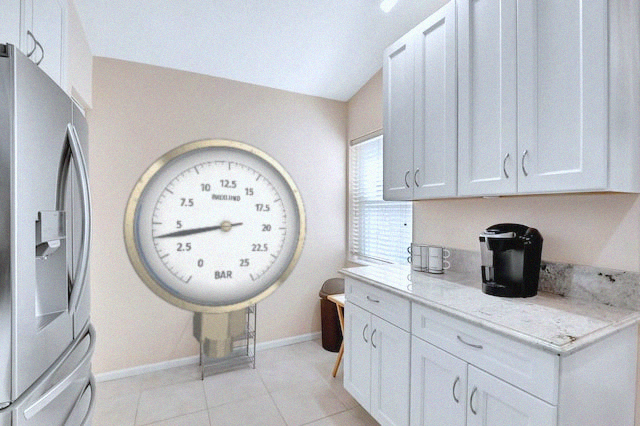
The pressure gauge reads bar 4
